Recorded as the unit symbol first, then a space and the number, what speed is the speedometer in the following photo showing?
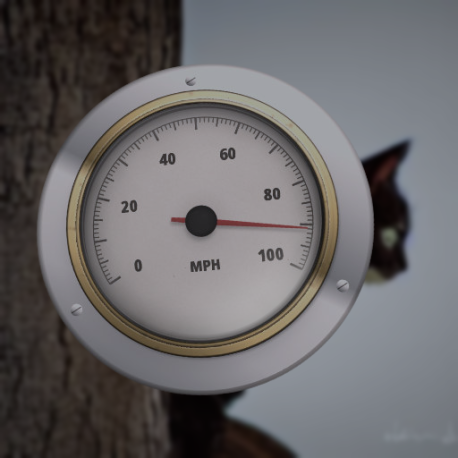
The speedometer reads mph 91
